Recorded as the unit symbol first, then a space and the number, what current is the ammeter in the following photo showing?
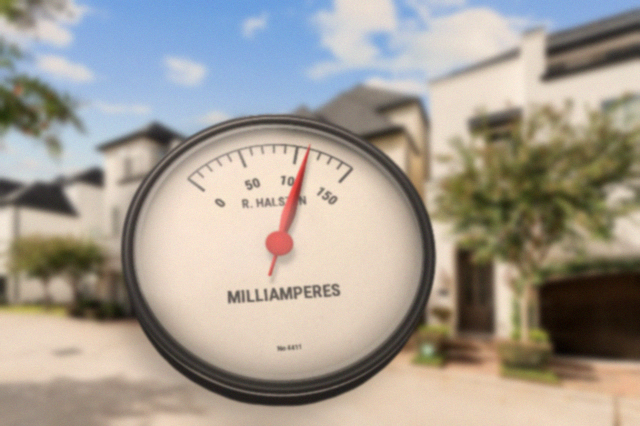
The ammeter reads mA 110
